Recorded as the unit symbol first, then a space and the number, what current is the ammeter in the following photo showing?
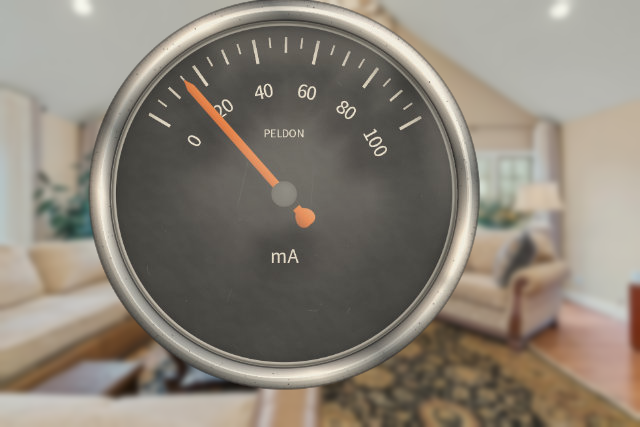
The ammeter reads mA 15
